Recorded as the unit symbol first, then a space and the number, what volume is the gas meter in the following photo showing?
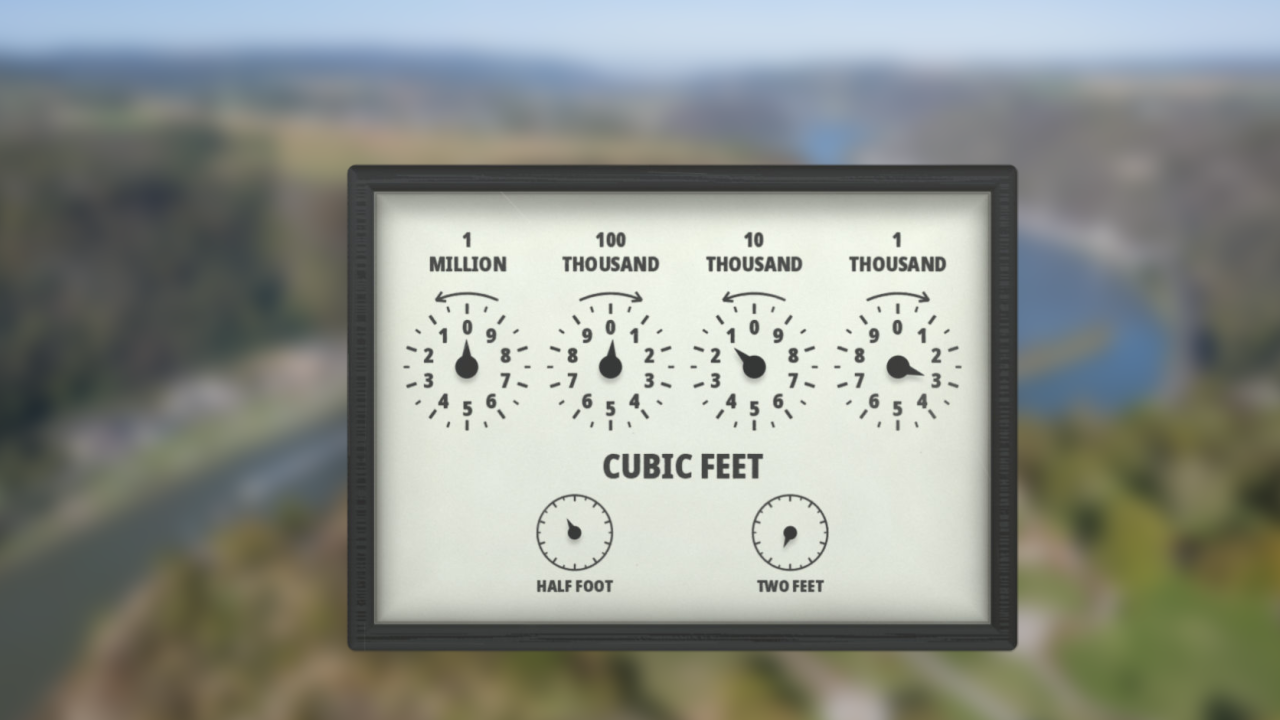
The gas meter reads ft³ 1300
